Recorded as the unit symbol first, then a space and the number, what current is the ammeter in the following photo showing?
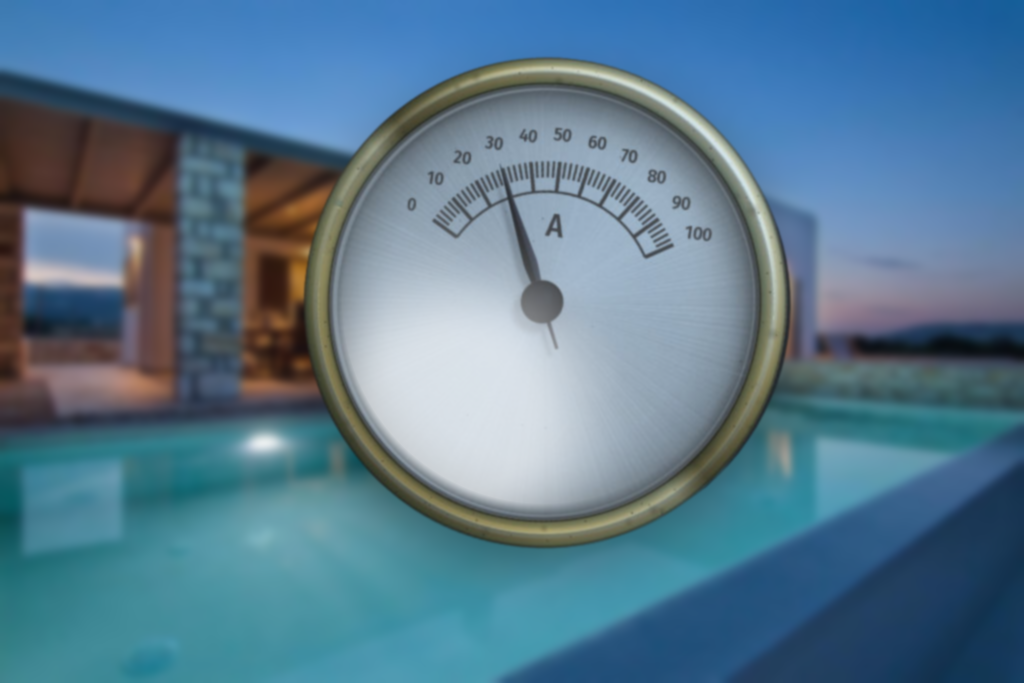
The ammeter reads A 30
